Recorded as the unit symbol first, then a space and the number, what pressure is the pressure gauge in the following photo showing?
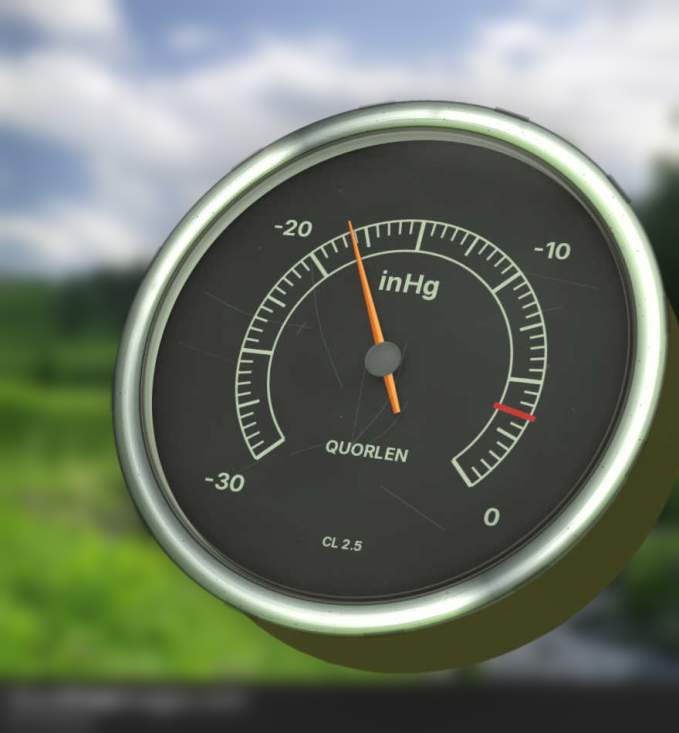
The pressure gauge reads inHg -18
